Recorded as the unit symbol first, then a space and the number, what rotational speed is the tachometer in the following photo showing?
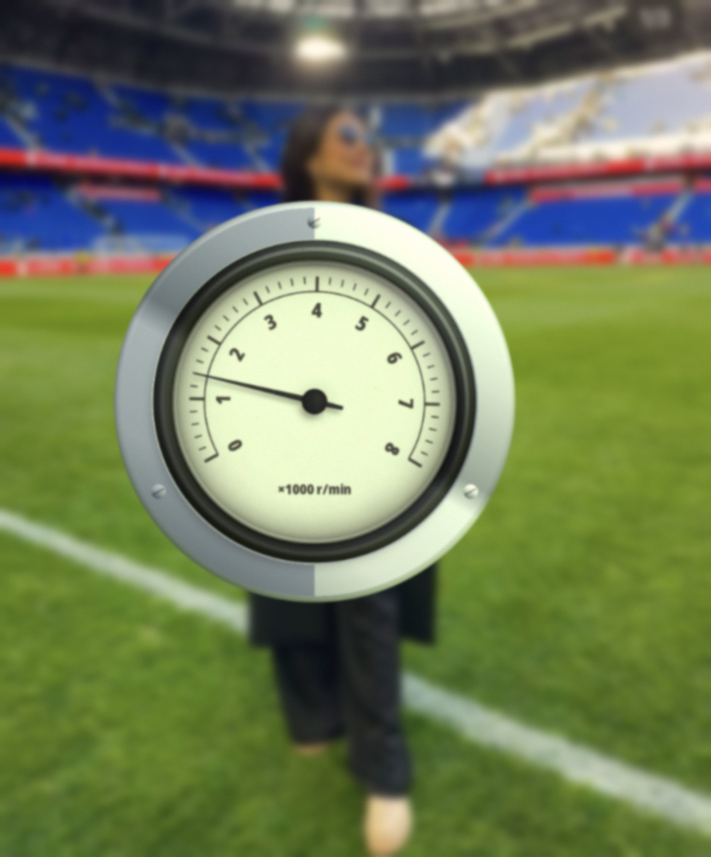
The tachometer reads rpm 1400
